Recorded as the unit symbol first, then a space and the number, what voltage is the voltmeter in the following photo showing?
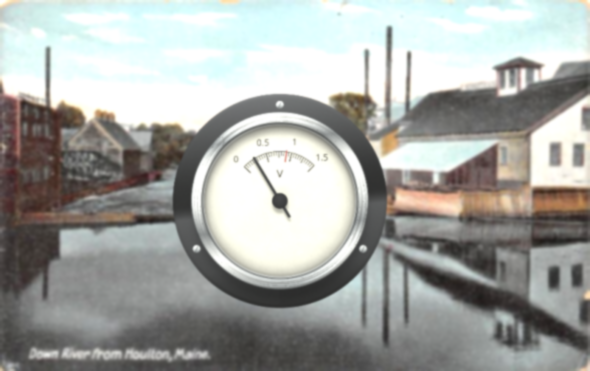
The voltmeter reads V 0.25
